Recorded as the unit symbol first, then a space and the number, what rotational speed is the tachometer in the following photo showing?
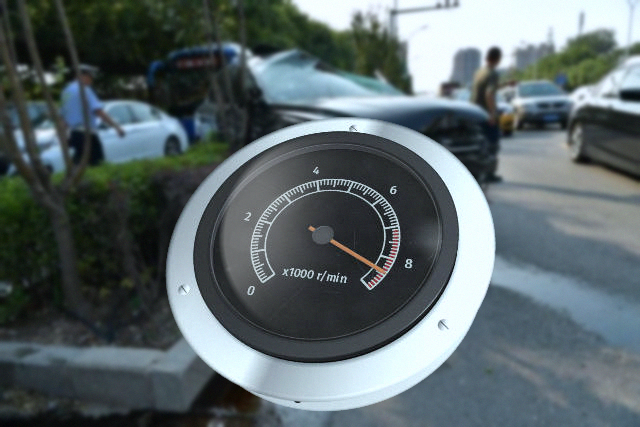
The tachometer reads rpm 8500
